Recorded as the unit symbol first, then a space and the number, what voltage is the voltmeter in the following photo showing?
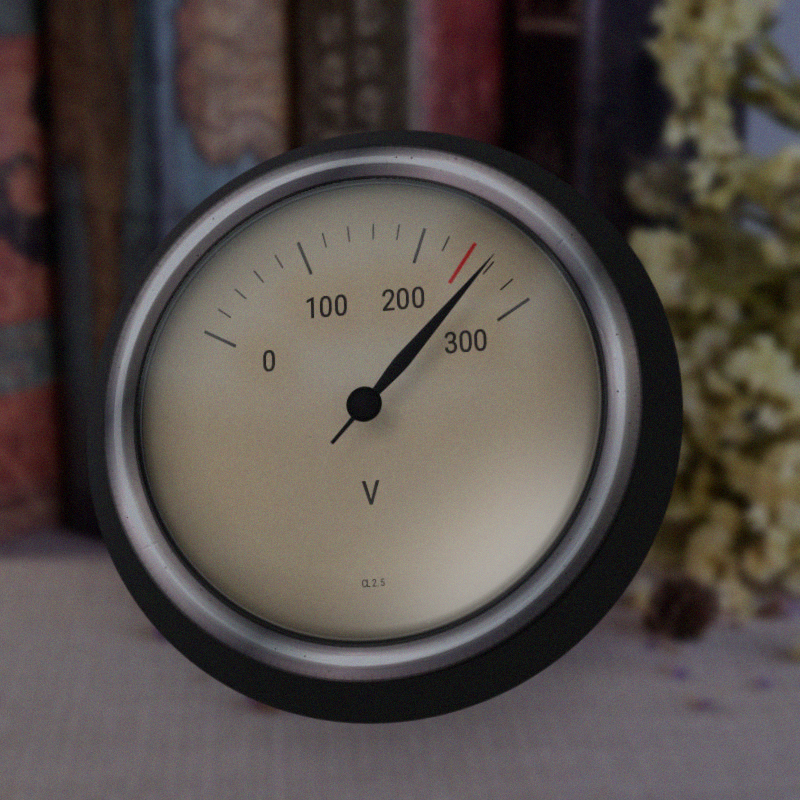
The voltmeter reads V 260
